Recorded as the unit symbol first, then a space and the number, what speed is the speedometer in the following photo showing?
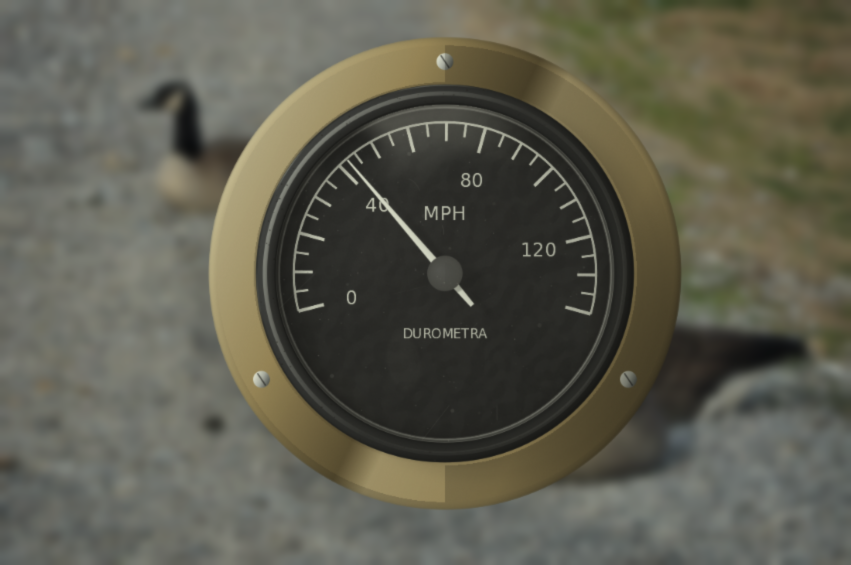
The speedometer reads mph 42.5
